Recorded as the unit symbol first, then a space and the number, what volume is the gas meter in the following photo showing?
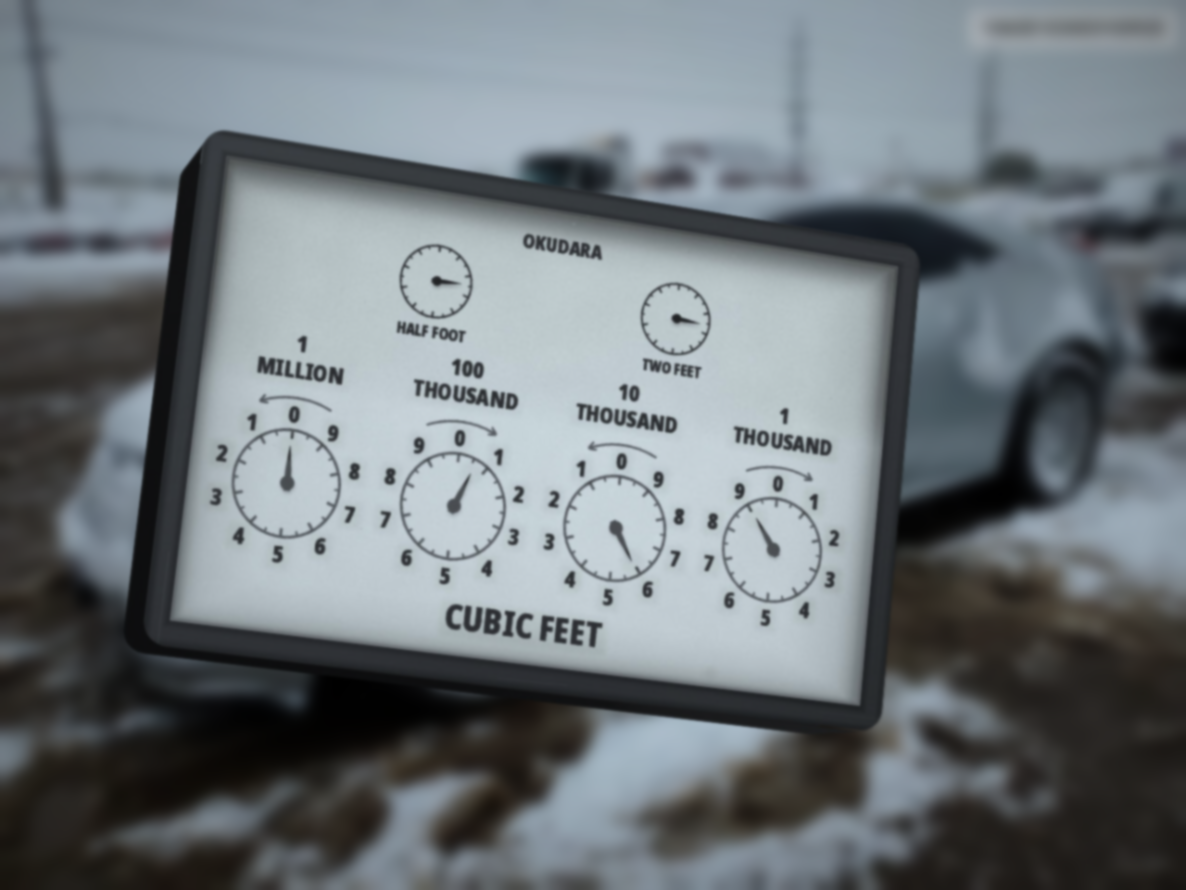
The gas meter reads ft³ 5900
